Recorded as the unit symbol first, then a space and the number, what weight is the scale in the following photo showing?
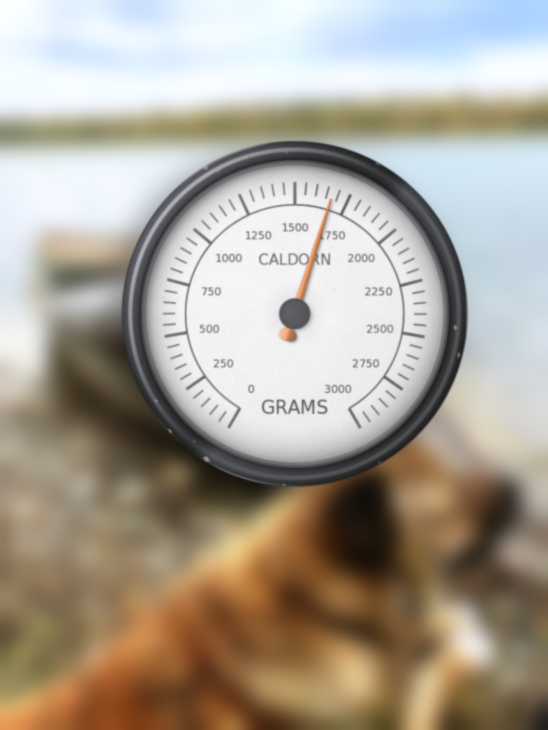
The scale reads g 1675
